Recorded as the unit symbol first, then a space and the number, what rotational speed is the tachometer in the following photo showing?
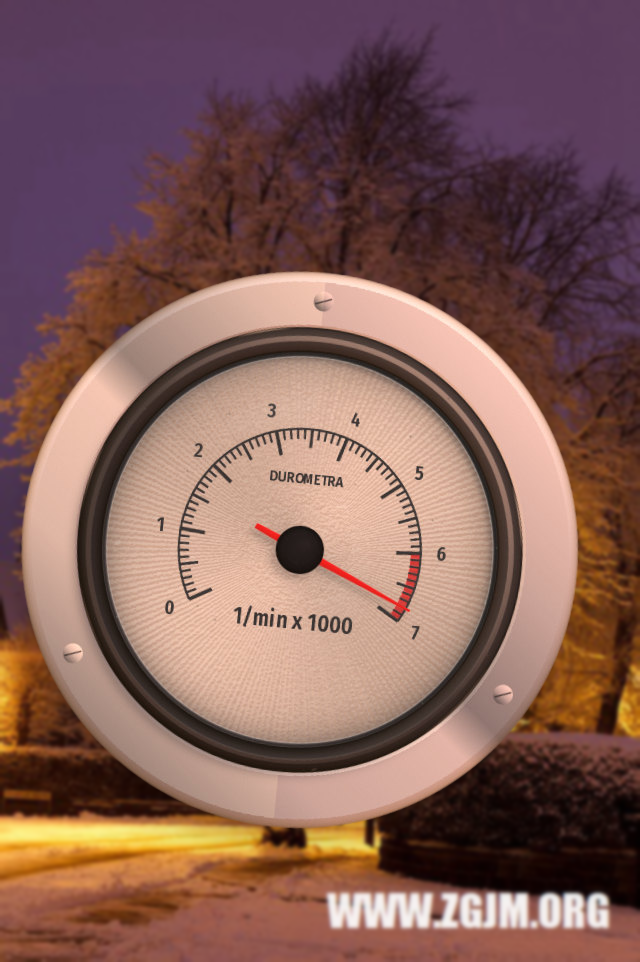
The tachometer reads rpm 6800
